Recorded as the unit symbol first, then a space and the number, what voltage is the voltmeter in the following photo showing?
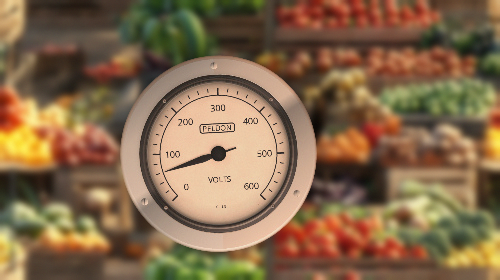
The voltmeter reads V 60
